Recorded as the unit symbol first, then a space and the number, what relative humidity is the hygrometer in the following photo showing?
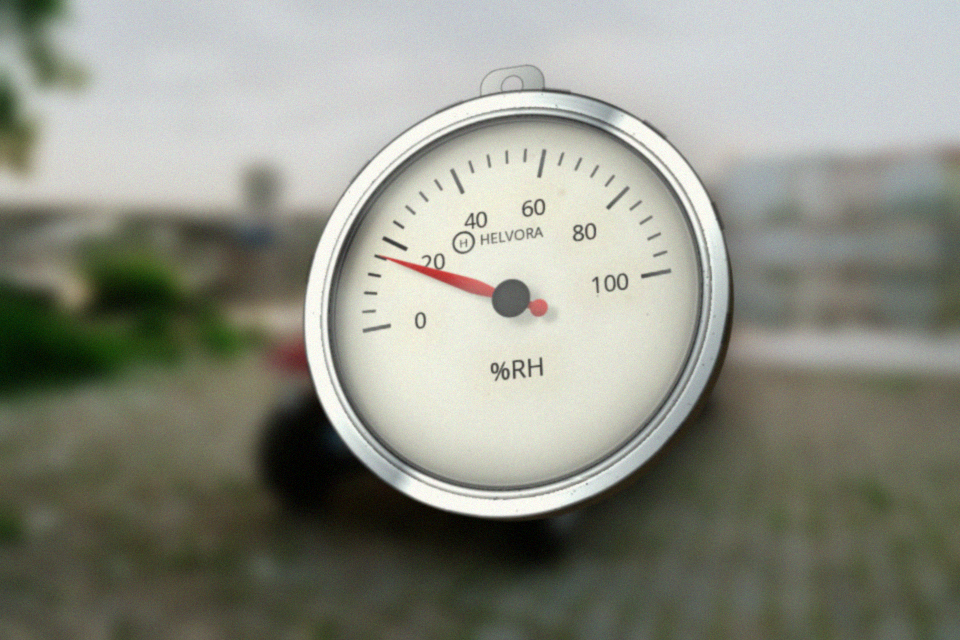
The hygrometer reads % 16
